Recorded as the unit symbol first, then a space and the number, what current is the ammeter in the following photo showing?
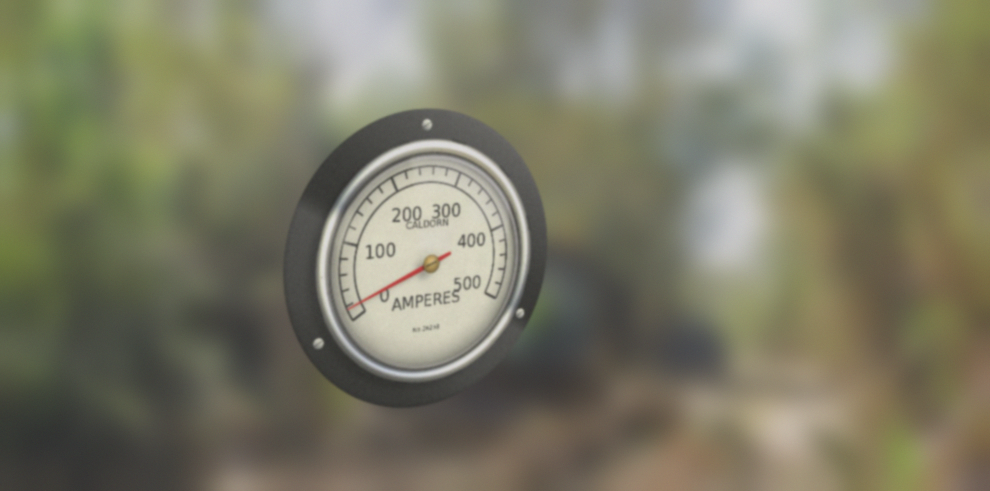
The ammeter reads A 20
